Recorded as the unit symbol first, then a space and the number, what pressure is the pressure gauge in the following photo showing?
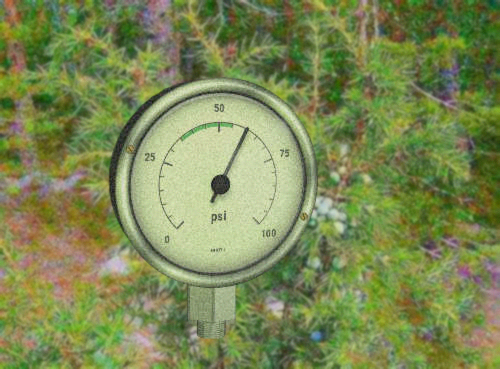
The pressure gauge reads psi 60
